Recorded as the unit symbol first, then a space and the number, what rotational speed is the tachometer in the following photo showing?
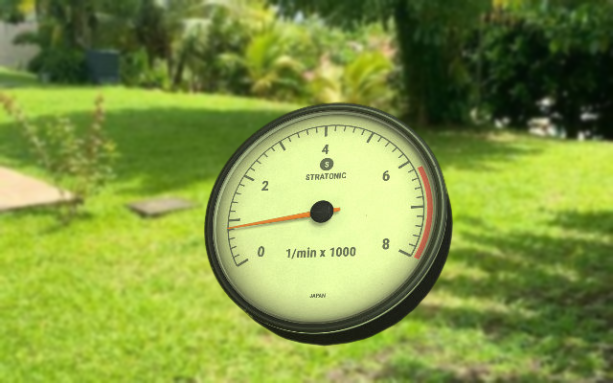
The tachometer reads rpm 800
